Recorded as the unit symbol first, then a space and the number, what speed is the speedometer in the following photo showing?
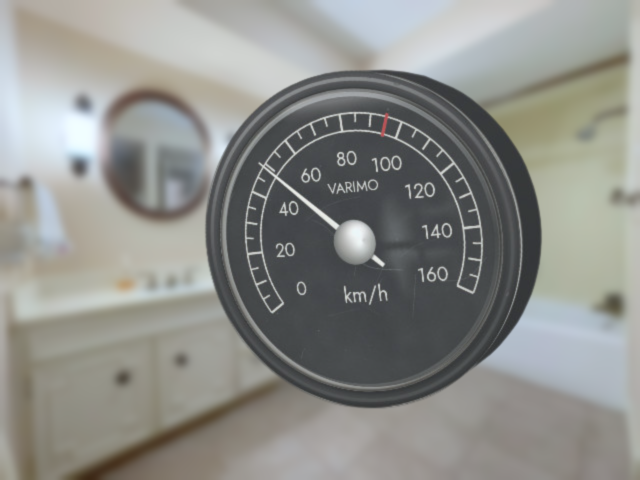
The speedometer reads km/h 50
